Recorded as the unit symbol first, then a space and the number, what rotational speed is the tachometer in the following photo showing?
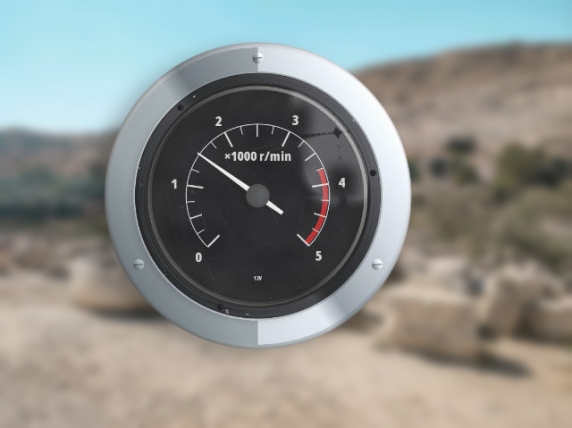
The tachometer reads rpm 1500
